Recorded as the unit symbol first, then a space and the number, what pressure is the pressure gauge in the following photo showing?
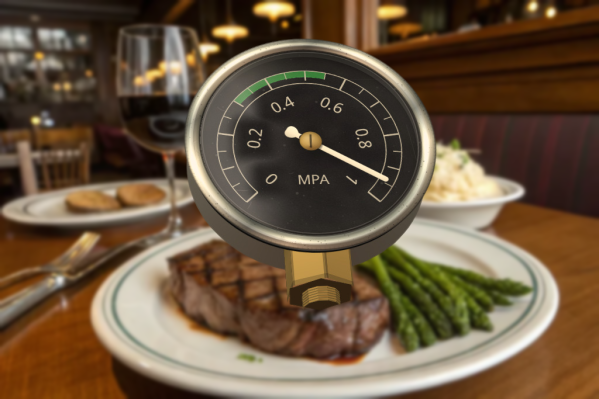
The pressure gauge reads MPa 0.95
